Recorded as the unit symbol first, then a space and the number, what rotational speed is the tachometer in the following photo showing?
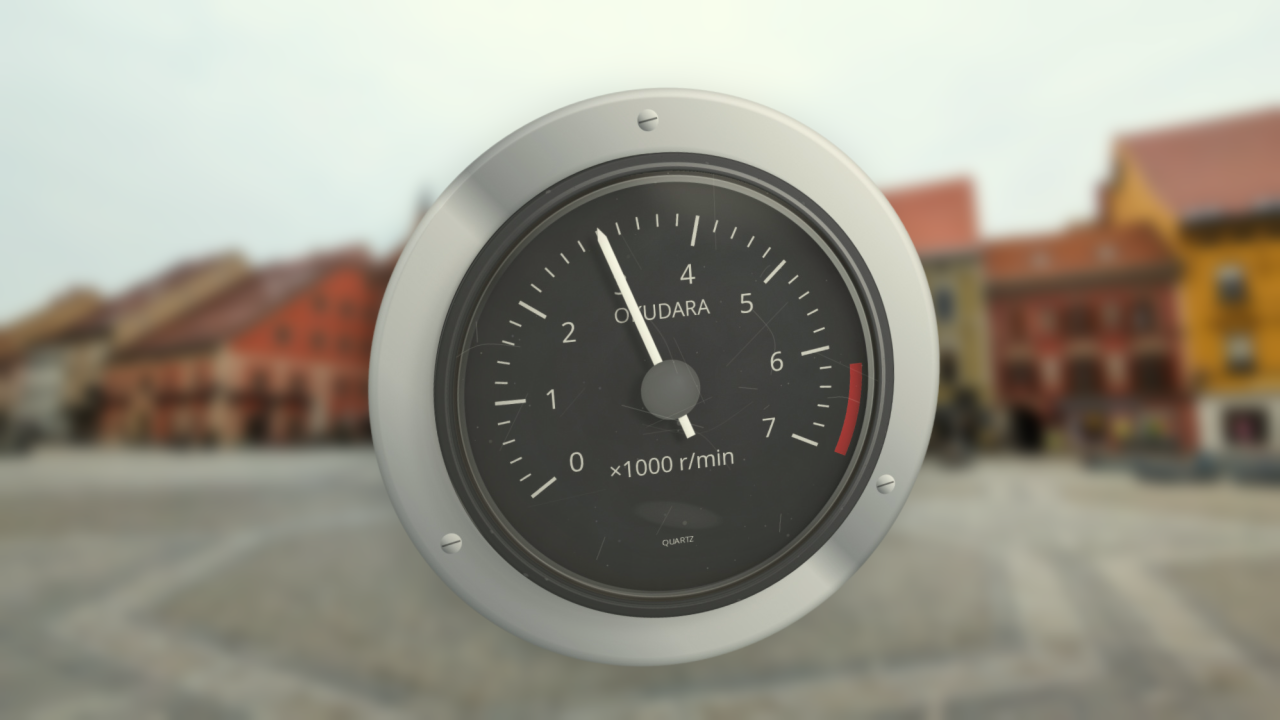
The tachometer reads rpm 3000
